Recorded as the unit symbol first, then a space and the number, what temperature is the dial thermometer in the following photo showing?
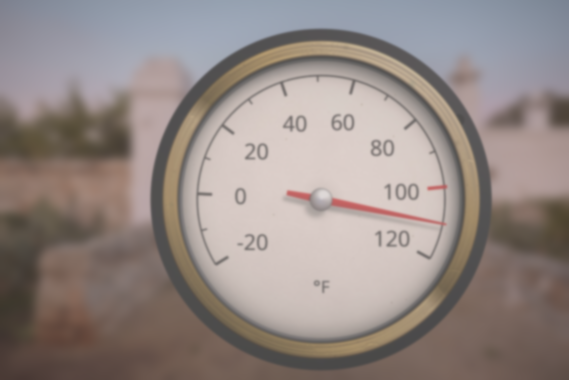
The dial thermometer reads °F 110
